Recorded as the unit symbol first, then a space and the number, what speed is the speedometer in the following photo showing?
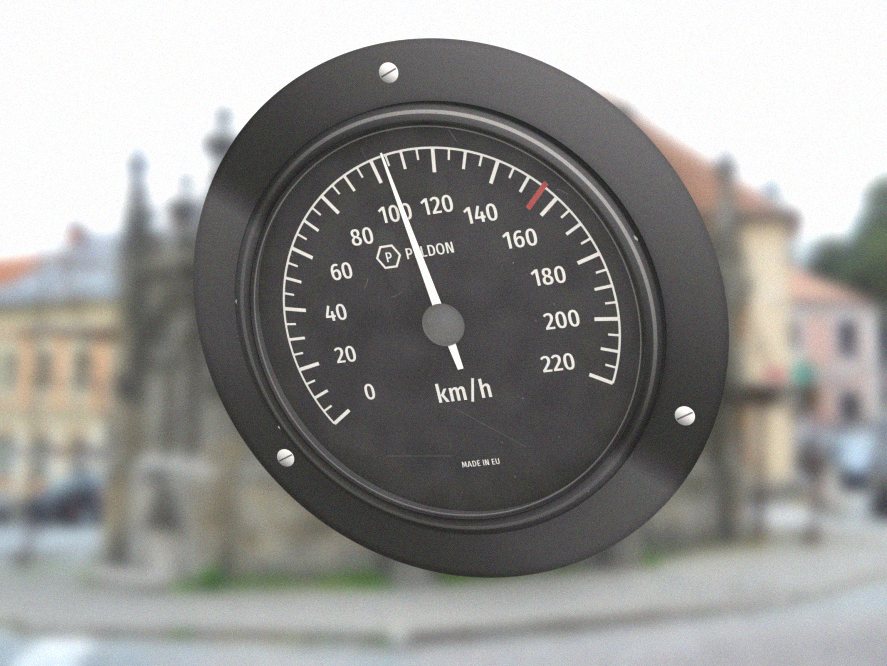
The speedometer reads km/h 105
